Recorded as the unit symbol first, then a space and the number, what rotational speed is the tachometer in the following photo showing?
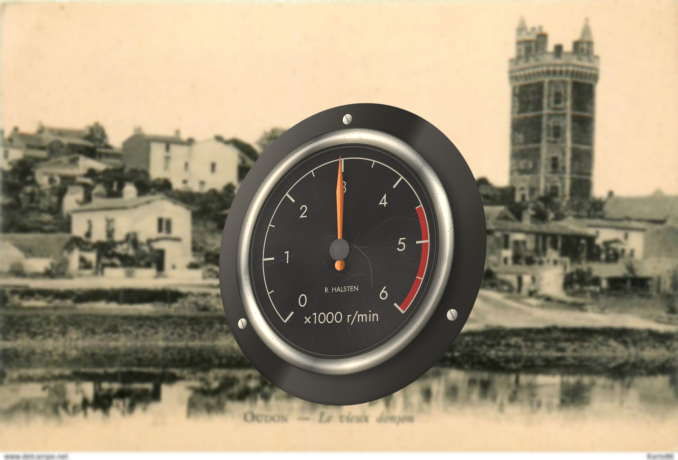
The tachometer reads rpm 3000
